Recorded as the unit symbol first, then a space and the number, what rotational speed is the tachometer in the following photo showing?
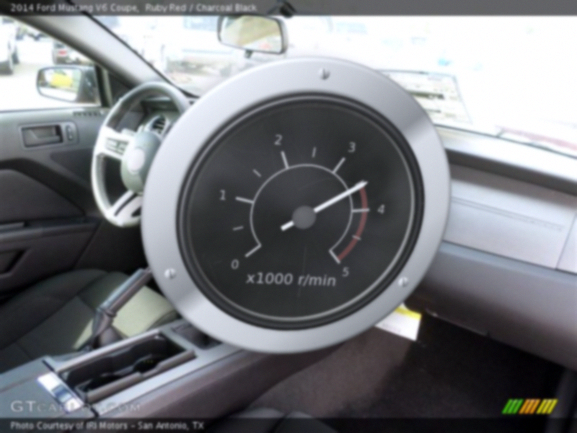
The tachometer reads rpm 3500
